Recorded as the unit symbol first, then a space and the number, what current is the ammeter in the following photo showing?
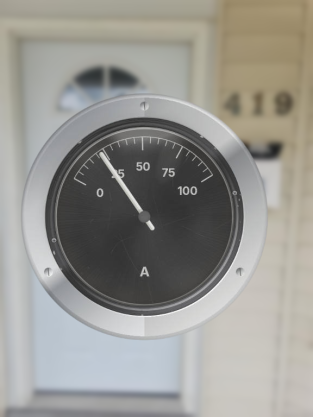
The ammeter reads A 22.5
